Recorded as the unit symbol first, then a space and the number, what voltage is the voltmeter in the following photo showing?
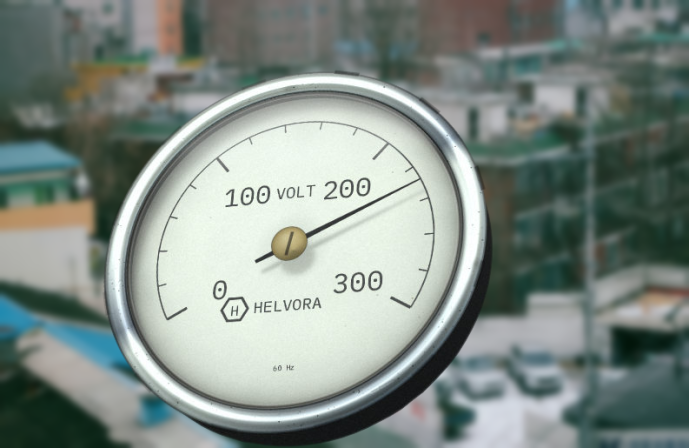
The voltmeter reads V 230
